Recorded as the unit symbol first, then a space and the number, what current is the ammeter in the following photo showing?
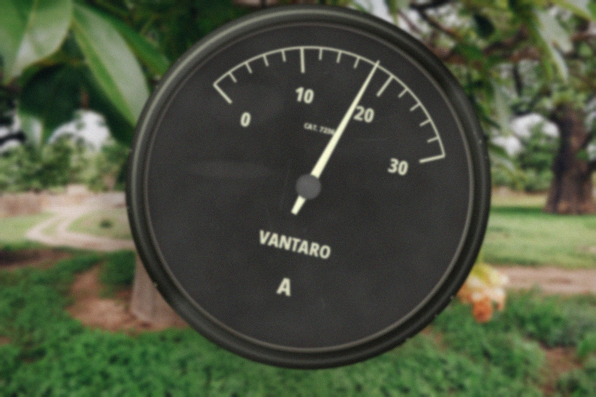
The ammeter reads A 18
